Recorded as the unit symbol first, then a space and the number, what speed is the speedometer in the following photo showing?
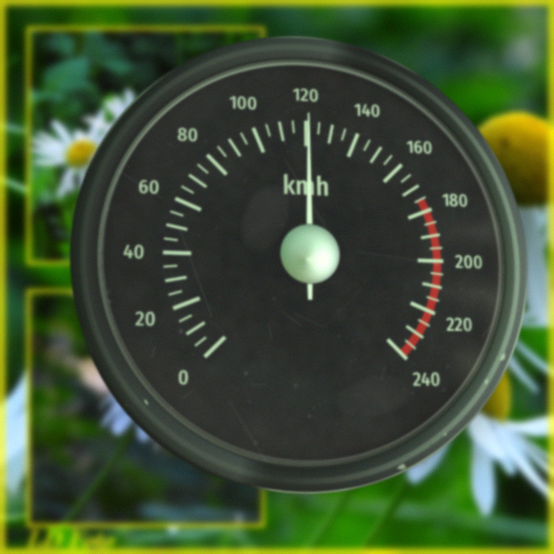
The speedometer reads km/h 120
